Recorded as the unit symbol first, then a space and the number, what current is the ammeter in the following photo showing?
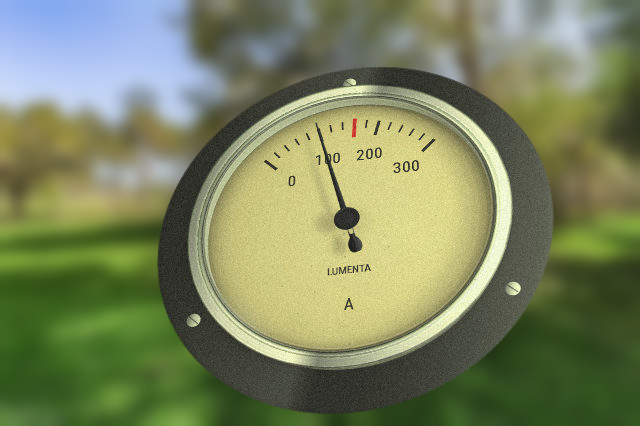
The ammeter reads A 100
